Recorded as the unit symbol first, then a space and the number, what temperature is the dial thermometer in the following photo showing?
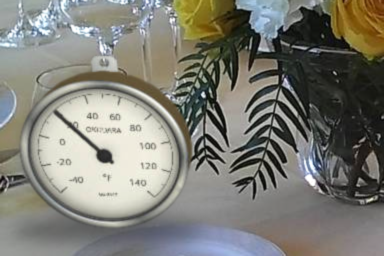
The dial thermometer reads °F 20
